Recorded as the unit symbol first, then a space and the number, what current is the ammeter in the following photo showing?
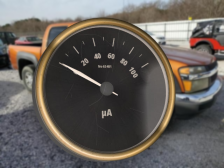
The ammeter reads µA 0
